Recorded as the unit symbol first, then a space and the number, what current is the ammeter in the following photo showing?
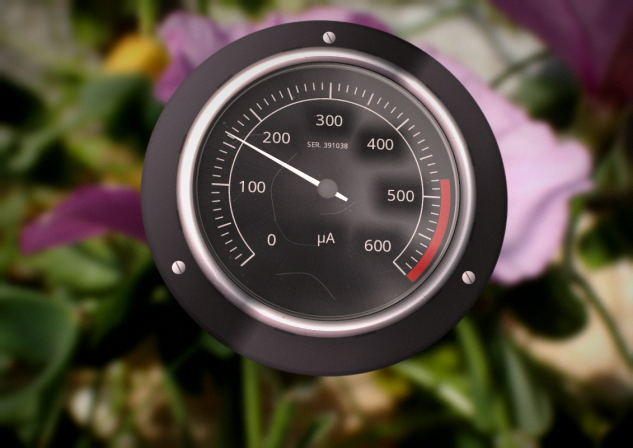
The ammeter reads µA 160
